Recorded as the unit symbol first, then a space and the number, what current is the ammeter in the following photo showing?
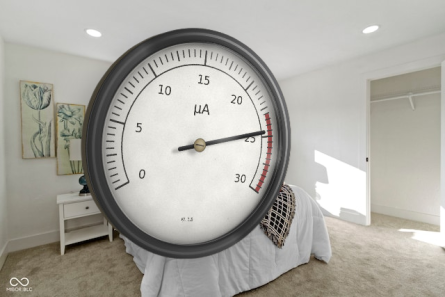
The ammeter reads µA 24.5
